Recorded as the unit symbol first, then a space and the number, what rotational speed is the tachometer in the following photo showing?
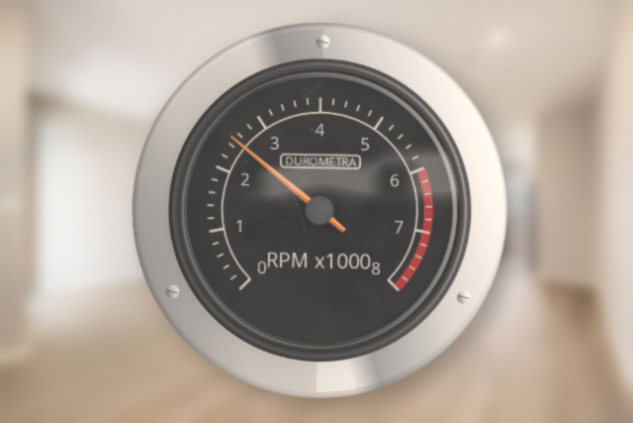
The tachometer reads rpm 2500
